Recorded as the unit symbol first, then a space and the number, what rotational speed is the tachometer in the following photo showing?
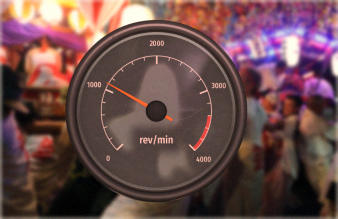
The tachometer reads rpm 1100
